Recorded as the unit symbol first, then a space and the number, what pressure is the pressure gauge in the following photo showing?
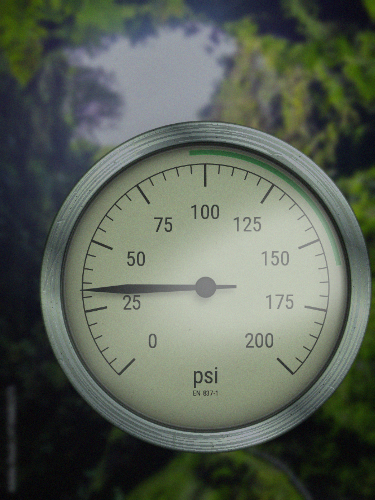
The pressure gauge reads psi 32.5
